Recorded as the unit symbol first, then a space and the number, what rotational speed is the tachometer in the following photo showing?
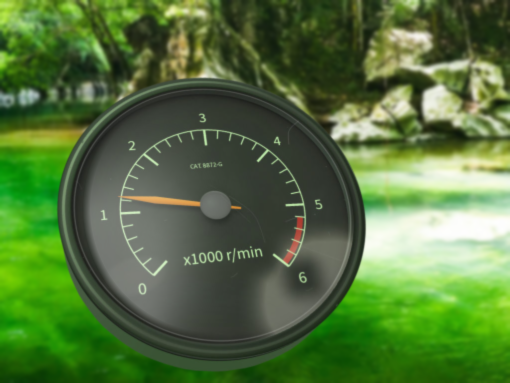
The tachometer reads rpm 1200
